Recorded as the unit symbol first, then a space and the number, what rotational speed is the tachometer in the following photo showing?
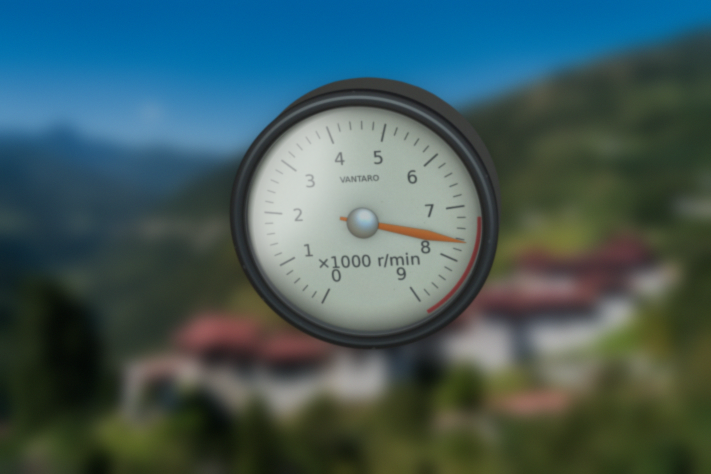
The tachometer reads rpm 7600
